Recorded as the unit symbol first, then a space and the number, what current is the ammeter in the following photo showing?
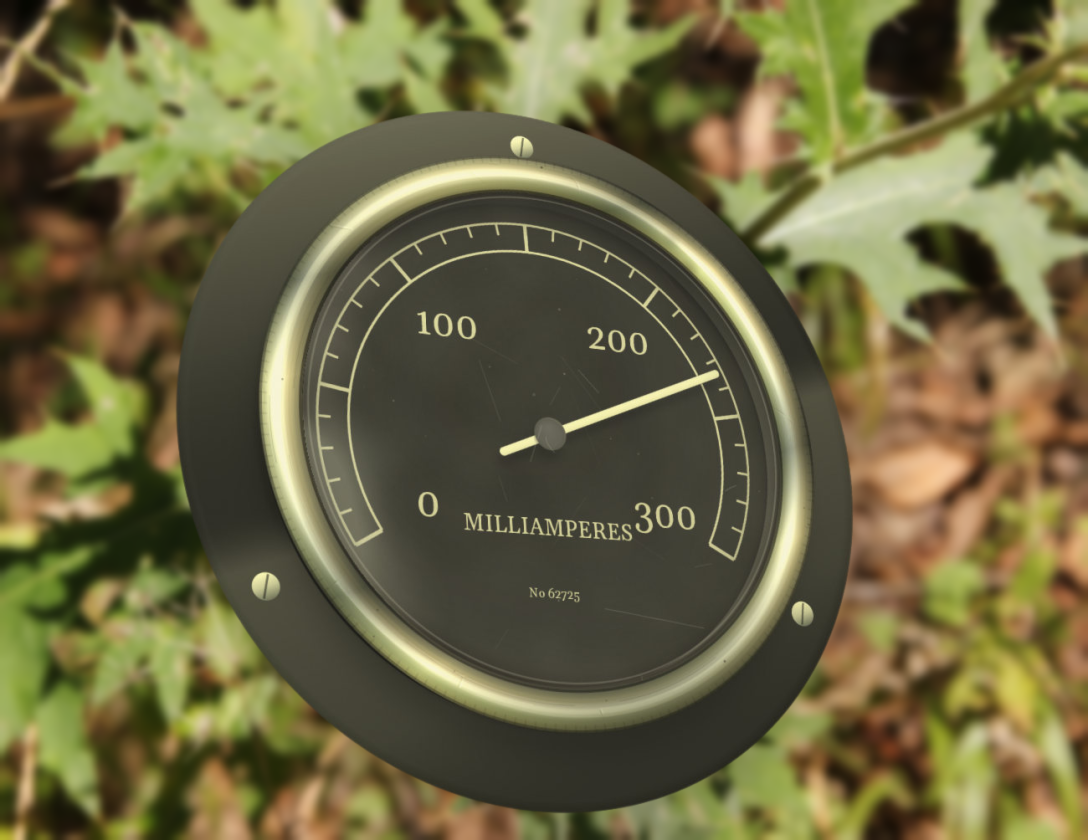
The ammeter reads mA 235
